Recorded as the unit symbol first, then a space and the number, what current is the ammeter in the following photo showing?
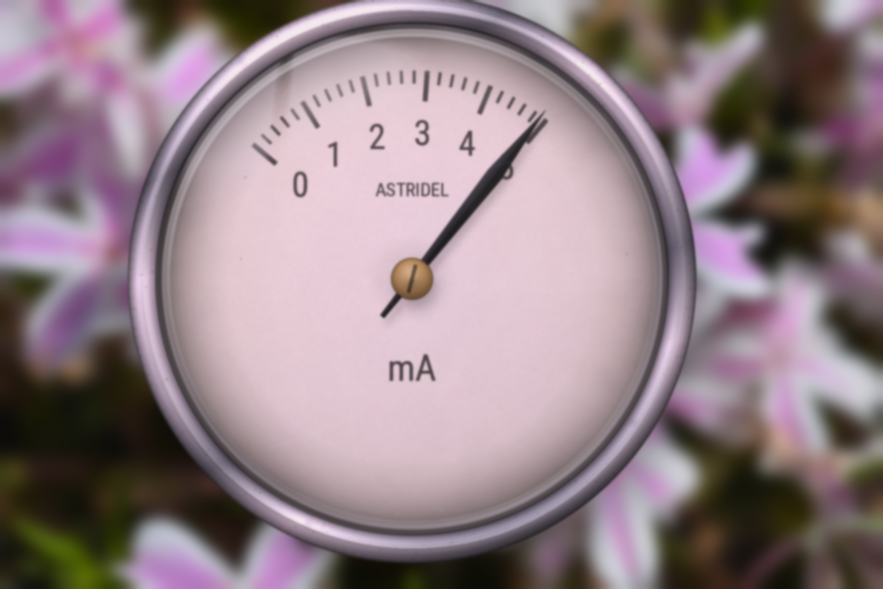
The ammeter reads mA 4.9
